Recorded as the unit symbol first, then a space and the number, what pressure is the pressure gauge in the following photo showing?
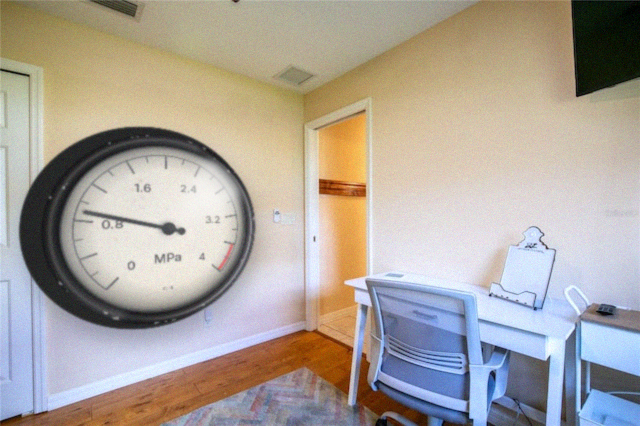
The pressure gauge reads MPa 0.9
